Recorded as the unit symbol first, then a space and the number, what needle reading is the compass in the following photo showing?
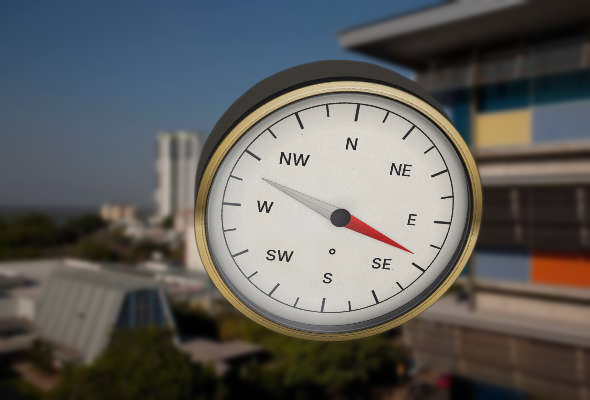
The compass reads ° 112.5
